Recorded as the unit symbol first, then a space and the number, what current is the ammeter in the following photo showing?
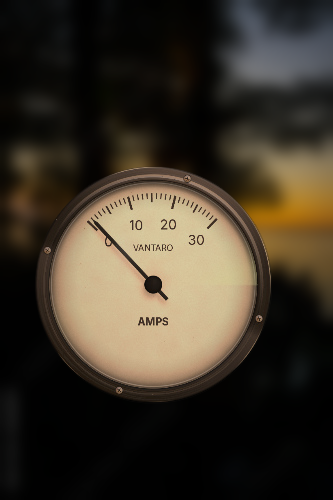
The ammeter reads A 1
